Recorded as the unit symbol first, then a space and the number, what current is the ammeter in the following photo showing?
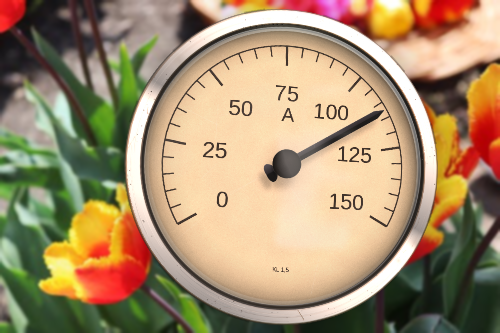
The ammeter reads A 112.5
